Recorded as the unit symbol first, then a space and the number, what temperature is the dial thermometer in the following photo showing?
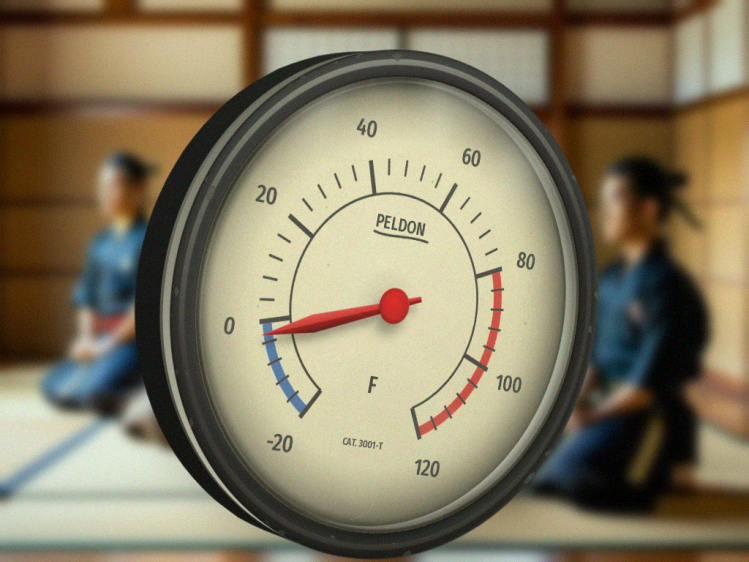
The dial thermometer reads °F -2
